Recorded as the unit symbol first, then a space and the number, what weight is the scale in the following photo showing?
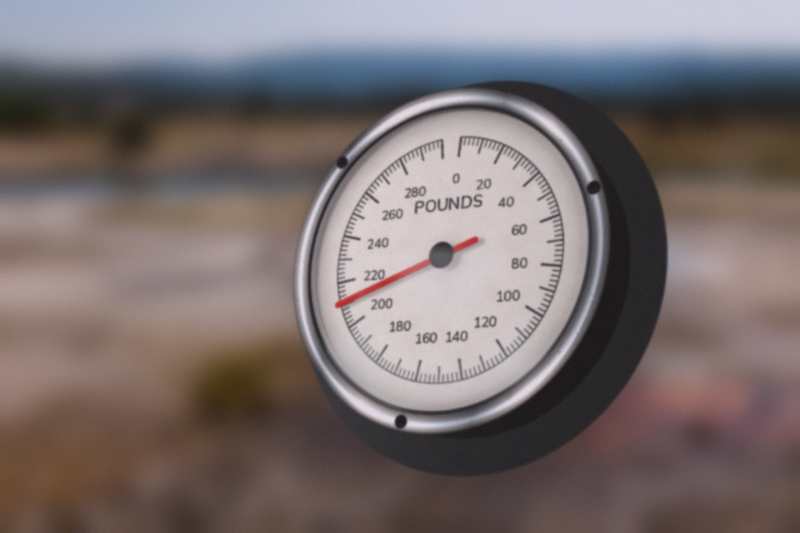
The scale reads lb 210
